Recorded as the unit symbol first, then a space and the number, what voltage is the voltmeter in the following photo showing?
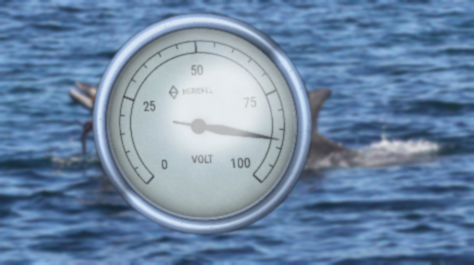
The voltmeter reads V 87.5
